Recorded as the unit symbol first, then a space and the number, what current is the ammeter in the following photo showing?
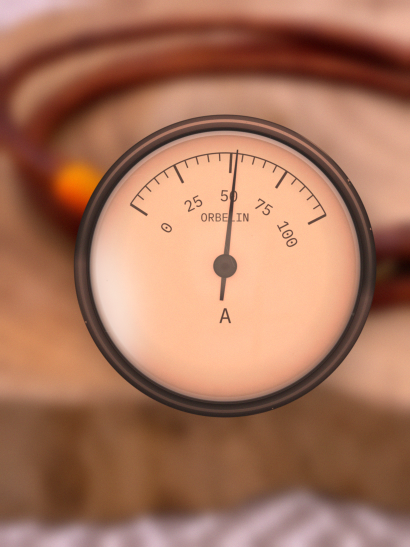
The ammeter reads A 52.5
